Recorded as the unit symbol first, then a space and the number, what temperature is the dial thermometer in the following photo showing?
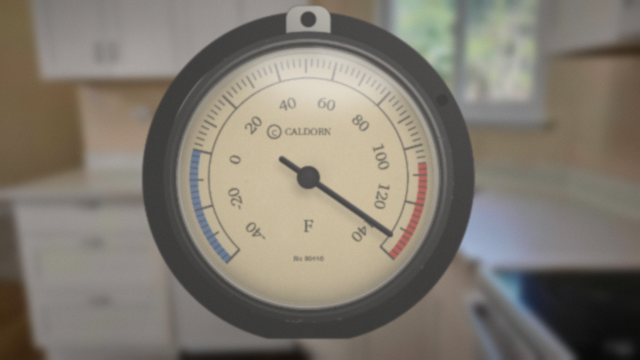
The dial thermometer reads °F 134
